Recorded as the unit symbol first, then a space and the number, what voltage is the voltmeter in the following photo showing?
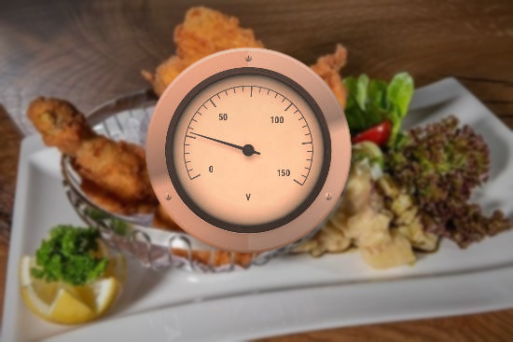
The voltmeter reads V 27.5
